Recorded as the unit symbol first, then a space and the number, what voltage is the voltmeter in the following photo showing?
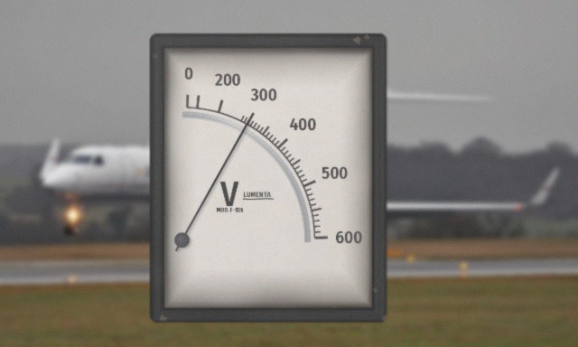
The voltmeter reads V 300
